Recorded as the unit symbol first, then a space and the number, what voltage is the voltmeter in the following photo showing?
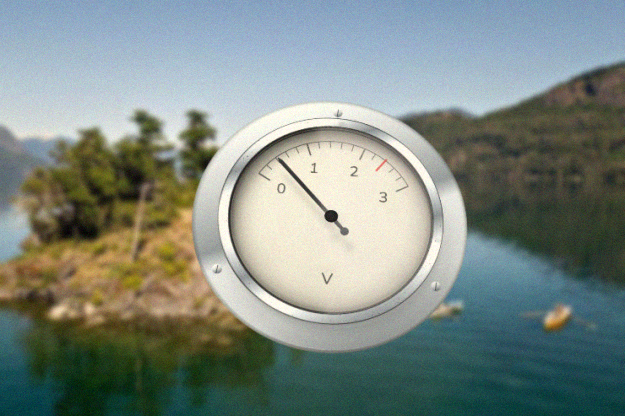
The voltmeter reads V 0.4
